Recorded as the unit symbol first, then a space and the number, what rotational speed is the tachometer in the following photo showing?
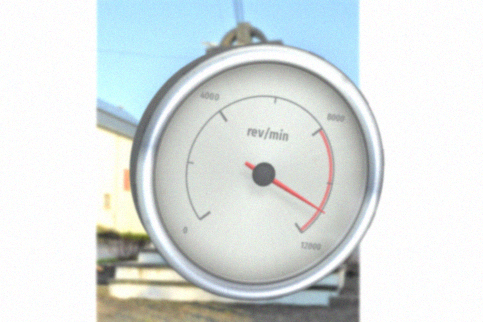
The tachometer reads rpm 11000
